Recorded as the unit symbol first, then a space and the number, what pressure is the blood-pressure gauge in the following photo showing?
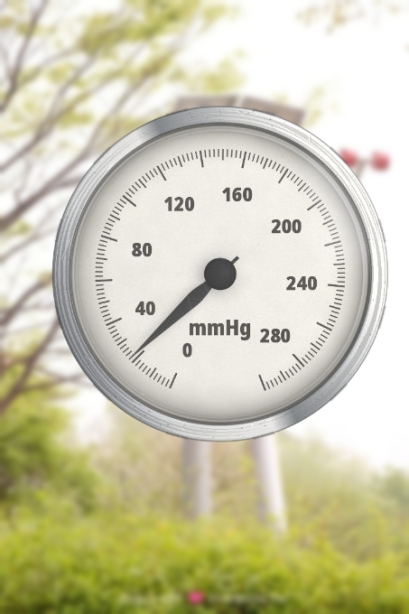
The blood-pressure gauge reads mmHg 22
